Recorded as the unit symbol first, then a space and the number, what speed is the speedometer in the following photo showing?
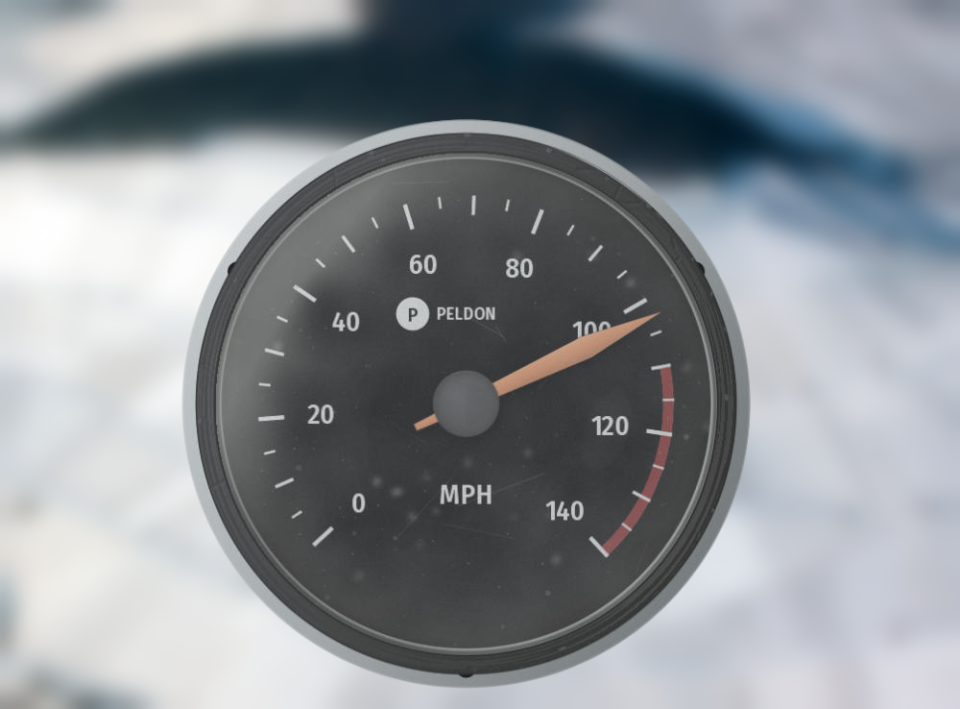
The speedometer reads mph 102.5
